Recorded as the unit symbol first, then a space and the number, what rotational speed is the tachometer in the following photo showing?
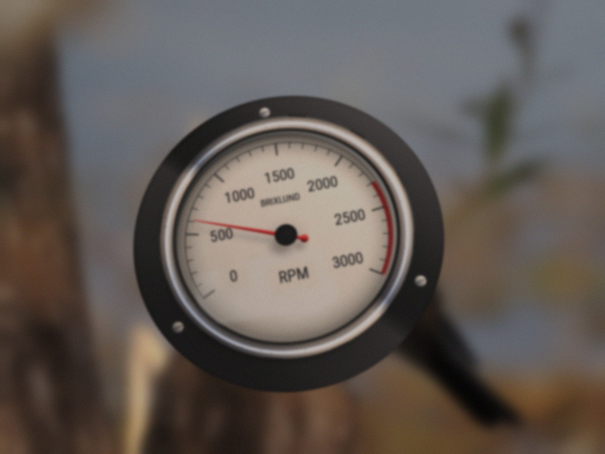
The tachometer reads rpm 600
